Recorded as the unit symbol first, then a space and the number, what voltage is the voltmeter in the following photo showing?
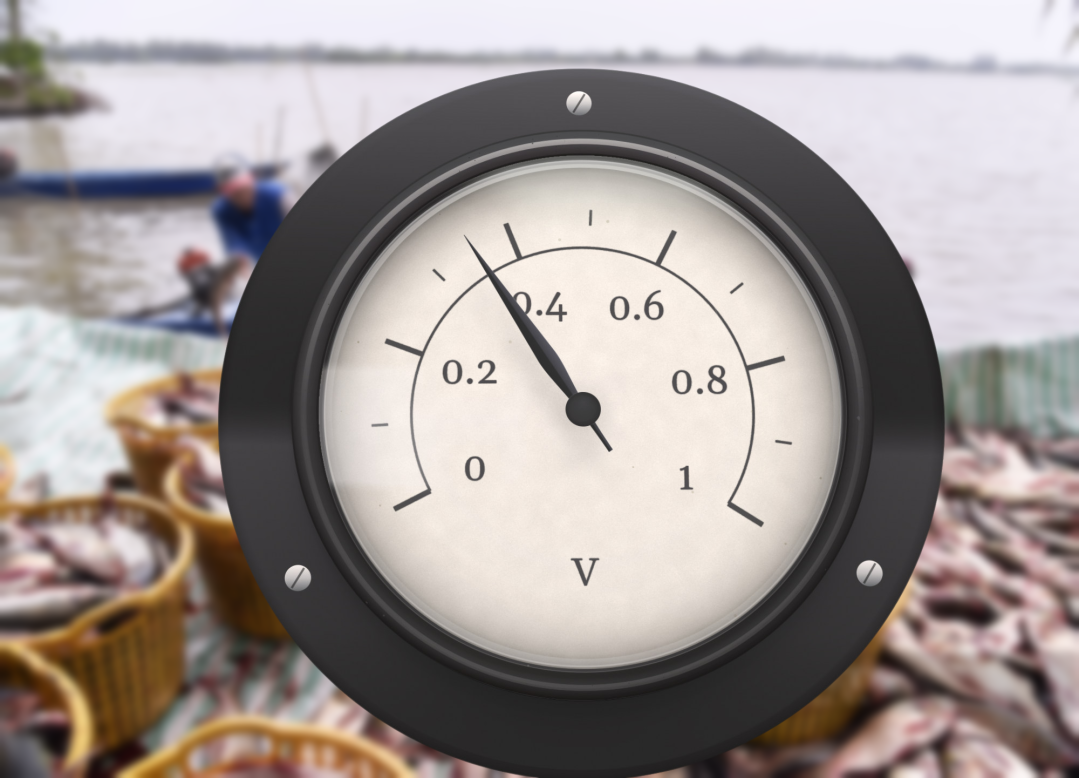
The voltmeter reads V 0.35
